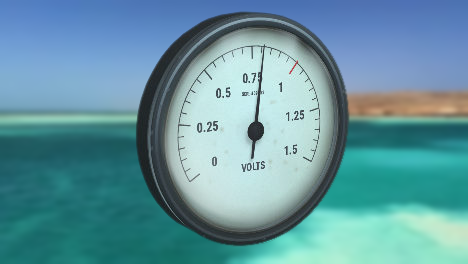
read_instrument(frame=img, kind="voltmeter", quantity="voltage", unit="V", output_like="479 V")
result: 0.8 V
